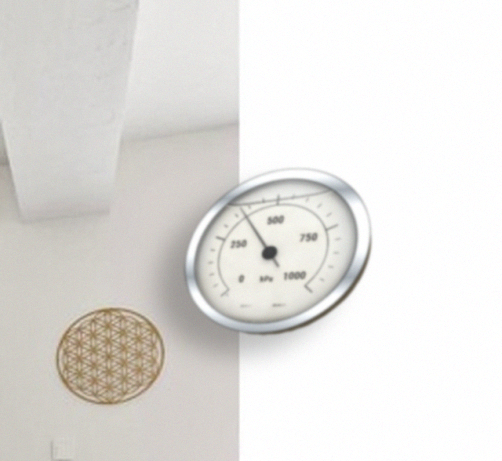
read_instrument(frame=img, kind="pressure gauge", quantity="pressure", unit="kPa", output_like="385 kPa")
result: 375 kPa
